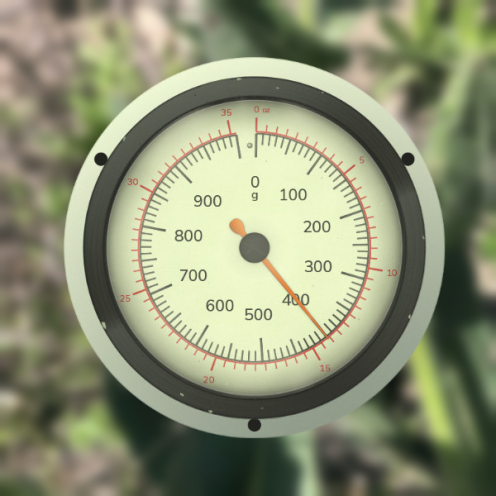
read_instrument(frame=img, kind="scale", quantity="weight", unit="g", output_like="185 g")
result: 400 g
